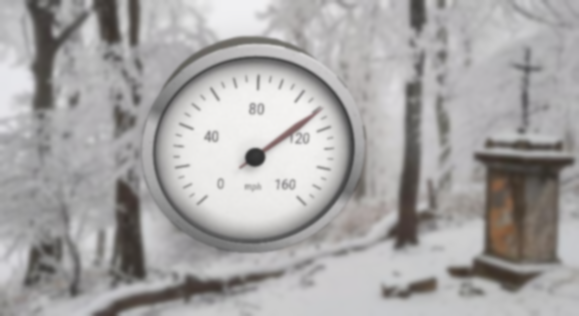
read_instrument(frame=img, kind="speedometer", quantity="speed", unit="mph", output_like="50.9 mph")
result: 110 mph
